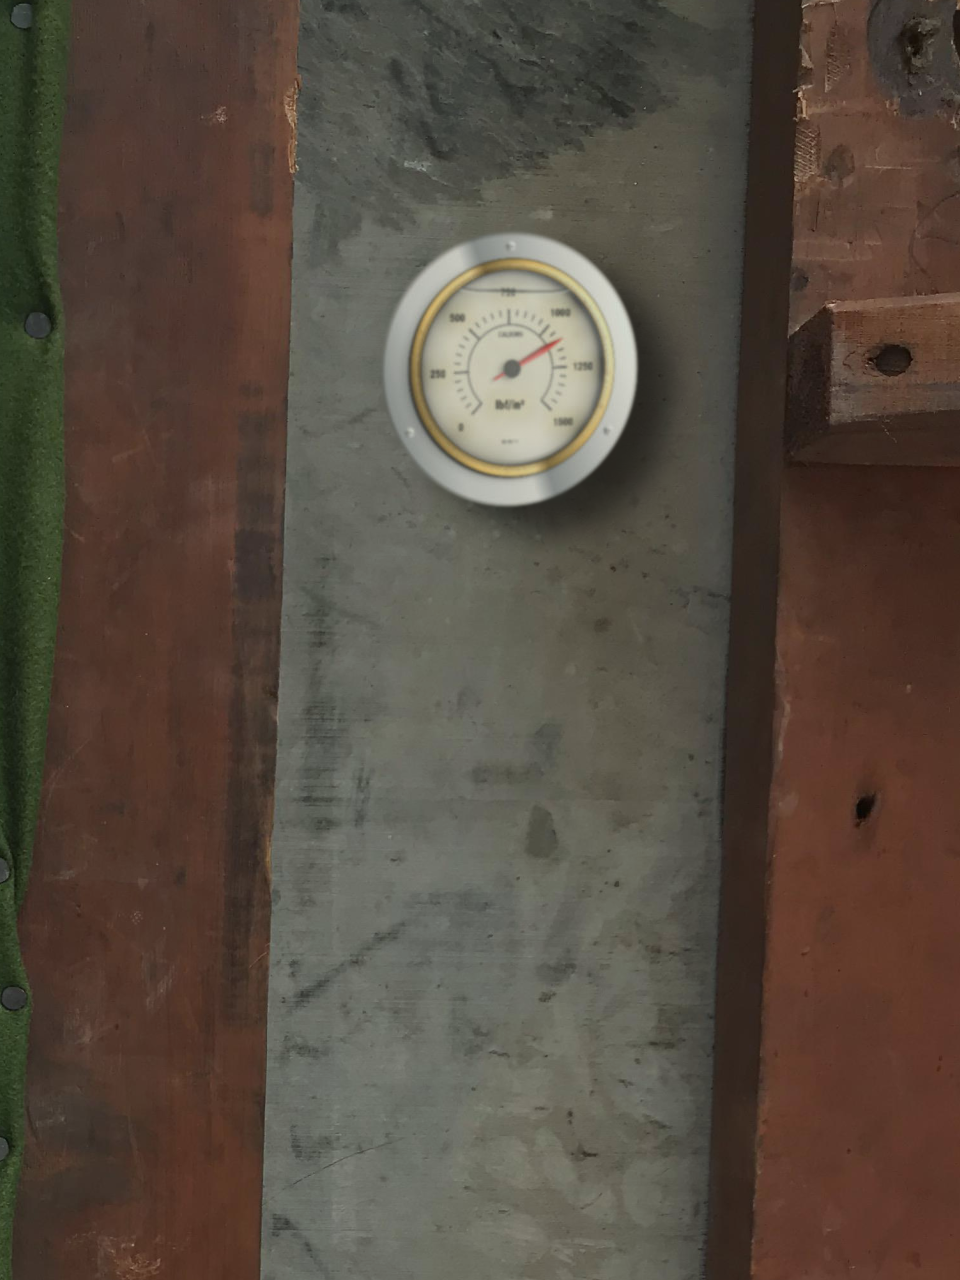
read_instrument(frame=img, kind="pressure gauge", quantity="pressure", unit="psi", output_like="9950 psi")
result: 1100 psi
